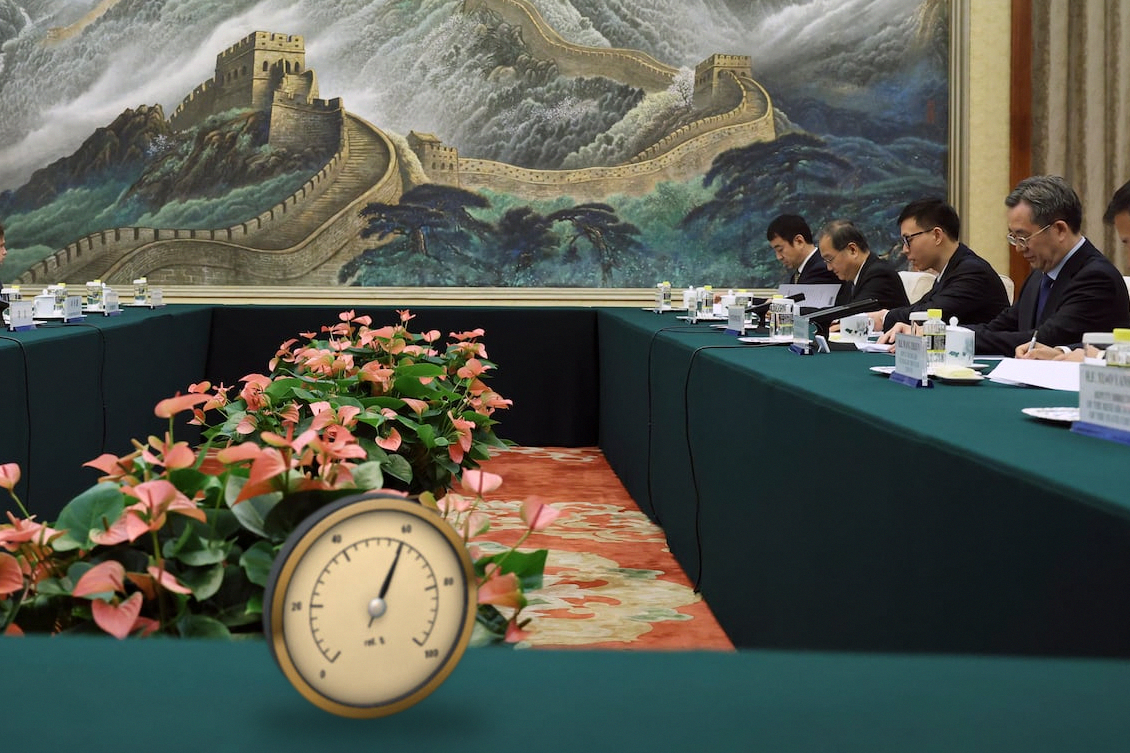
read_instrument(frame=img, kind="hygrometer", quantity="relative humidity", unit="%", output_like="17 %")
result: 60 %
